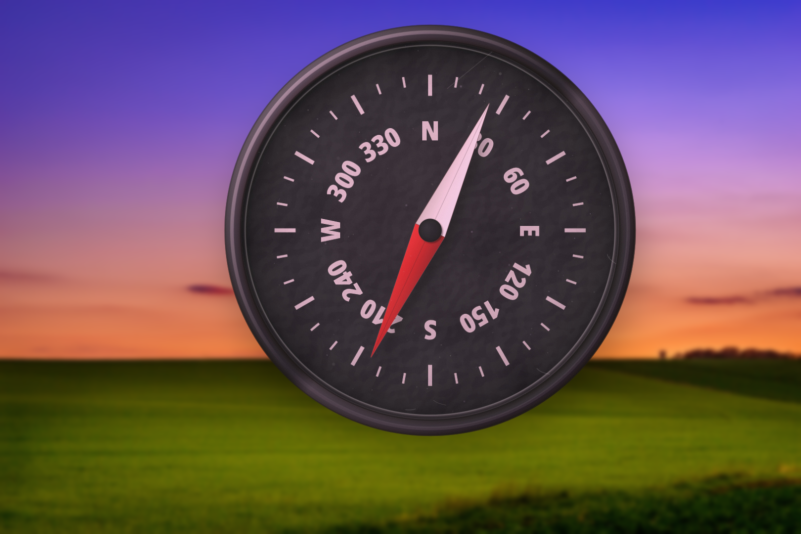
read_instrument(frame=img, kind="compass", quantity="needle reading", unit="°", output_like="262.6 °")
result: 205 °
